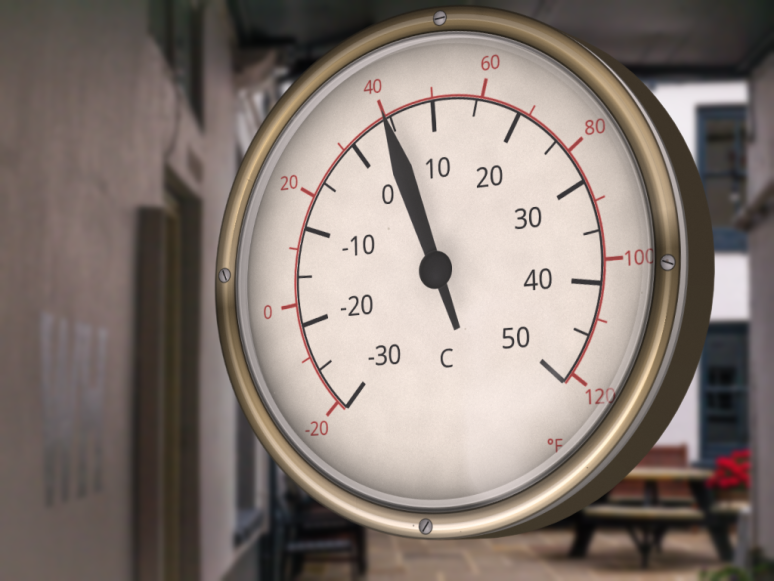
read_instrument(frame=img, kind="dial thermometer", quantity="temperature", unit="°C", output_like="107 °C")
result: 5 °C
